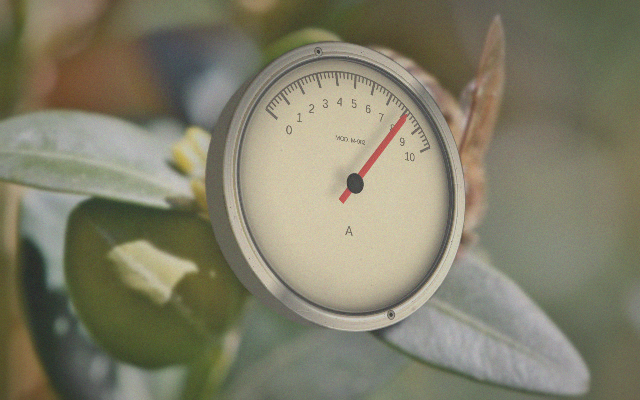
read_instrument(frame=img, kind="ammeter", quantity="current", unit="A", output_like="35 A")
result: 8 A
